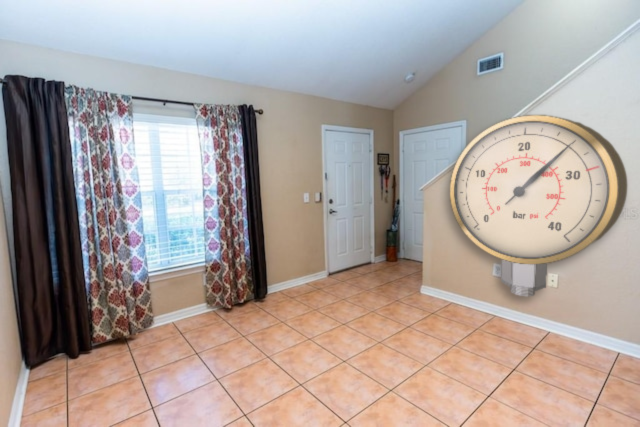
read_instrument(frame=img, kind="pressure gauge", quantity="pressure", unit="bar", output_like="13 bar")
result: 26 bar
